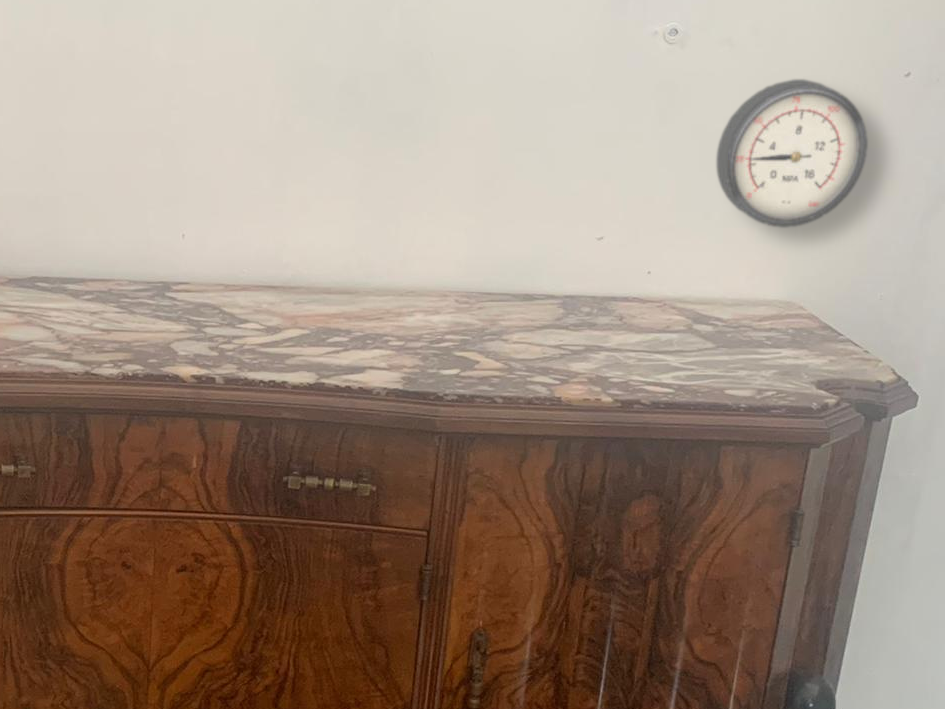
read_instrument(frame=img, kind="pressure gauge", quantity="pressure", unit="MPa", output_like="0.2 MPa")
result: 2.5 MPa
